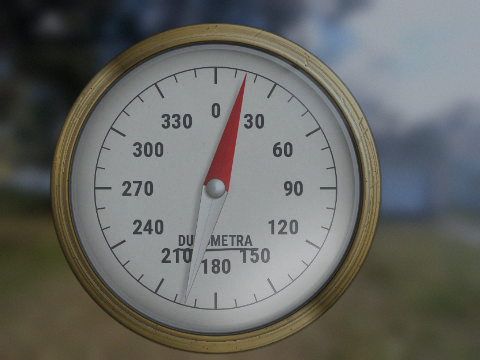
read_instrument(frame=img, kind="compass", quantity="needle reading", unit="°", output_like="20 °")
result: 15 °
